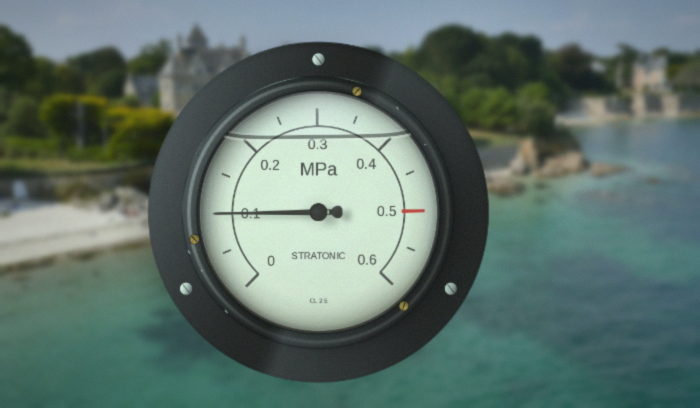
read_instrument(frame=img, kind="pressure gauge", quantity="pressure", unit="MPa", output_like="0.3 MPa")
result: 0.1 MPa
